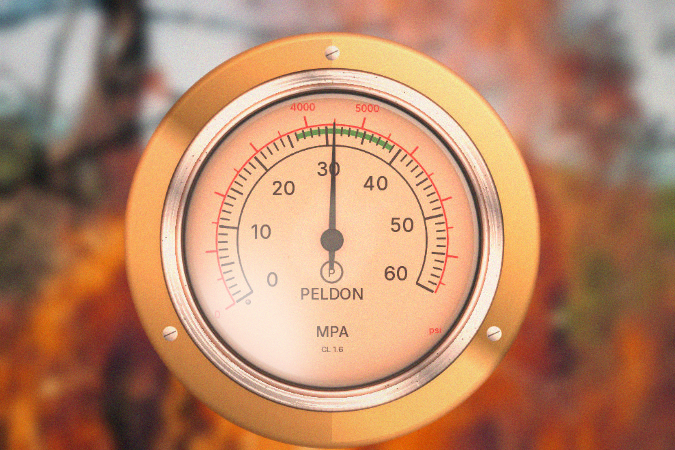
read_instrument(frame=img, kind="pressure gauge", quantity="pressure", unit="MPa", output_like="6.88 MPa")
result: 31 MPa
